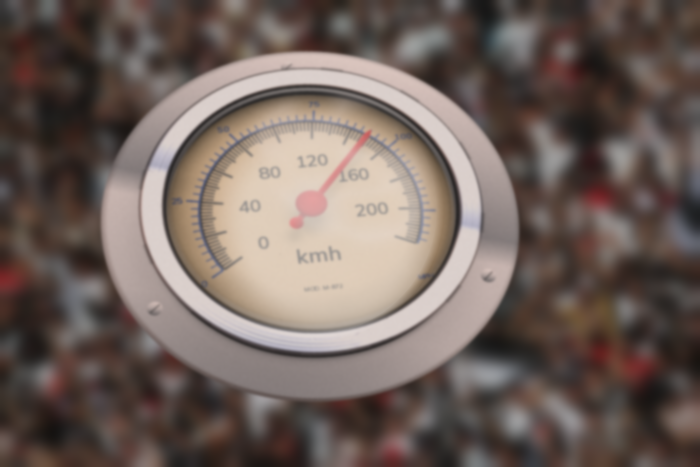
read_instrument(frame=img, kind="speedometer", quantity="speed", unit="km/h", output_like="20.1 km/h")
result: 150 km/h
